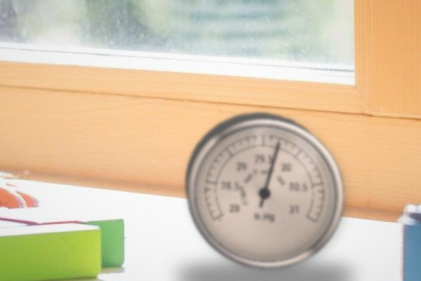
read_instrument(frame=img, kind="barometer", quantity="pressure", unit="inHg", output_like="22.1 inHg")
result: 29.7 inHg
